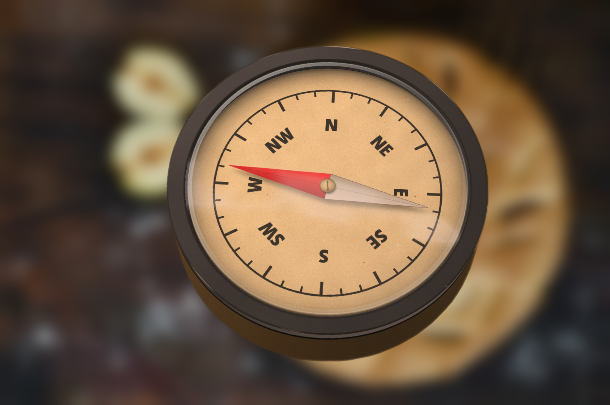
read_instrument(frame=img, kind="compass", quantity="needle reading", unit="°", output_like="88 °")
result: 280 °
